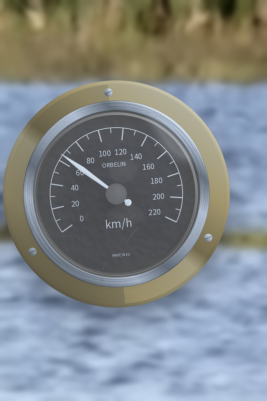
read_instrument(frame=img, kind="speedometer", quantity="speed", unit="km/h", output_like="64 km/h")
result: 65 km/h
